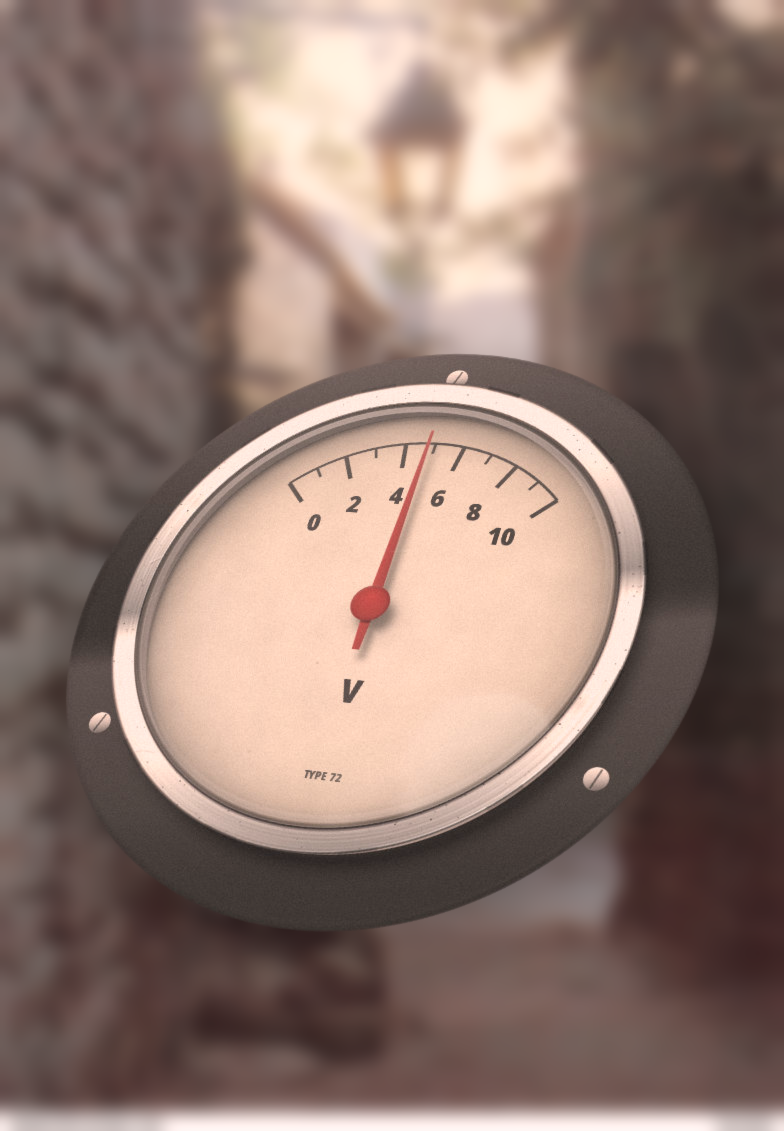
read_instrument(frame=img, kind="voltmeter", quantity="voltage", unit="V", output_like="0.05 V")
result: 5 V
